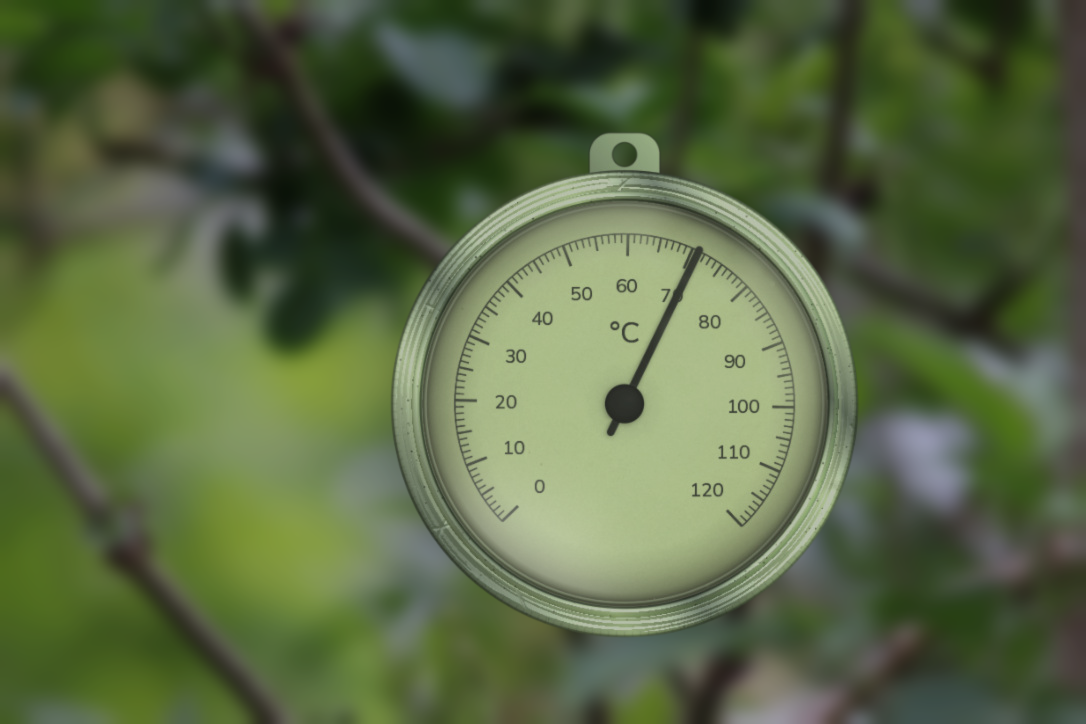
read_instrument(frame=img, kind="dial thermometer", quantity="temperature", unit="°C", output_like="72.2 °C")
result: 71 °C
